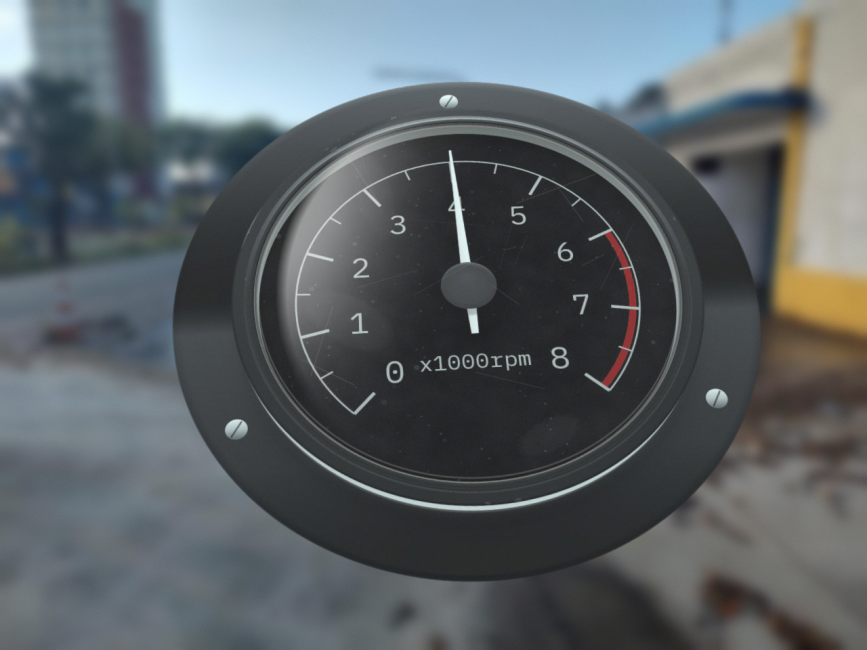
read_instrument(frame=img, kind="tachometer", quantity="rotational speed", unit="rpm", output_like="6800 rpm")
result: 4000 rpm
